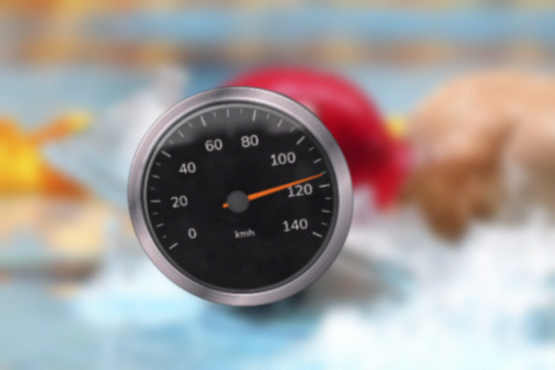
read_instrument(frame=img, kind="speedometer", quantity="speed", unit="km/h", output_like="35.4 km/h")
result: 115 km/h
